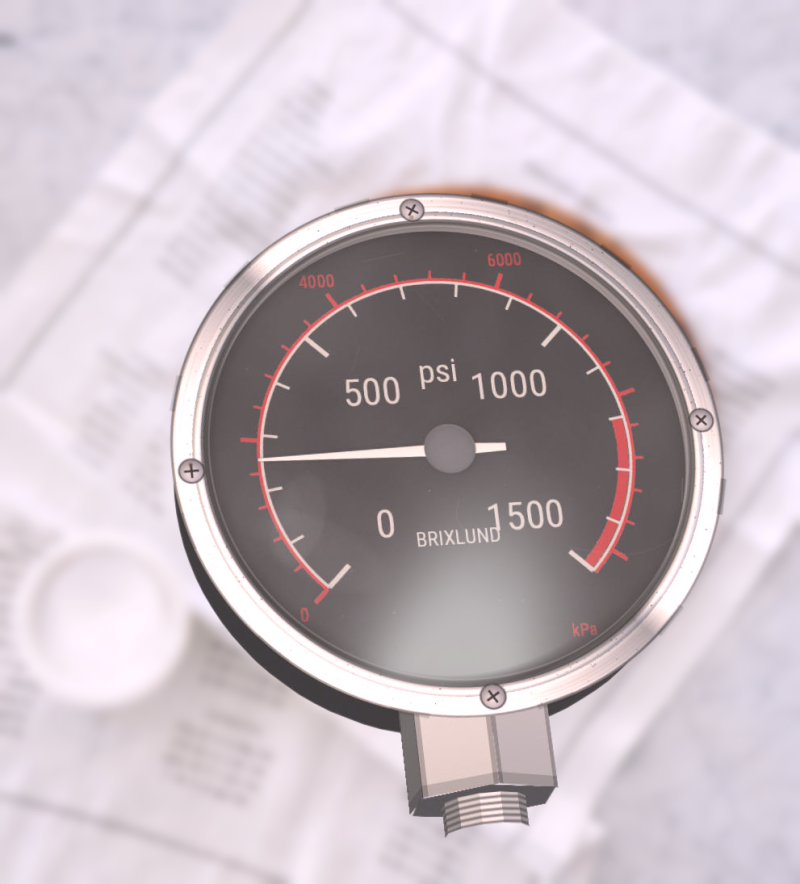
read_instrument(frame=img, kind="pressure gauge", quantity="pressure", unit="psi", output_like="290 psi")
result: 250 psi
